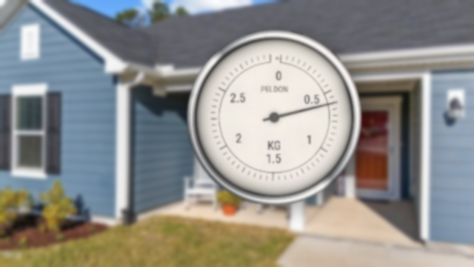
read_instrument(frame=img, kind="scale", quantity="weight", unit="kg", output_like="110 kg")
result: 0.6 kg
